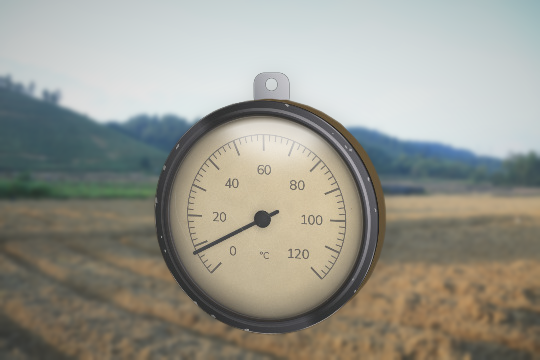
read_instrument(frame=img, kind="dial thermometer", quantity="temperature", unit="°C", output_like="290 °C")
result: 8 °C
